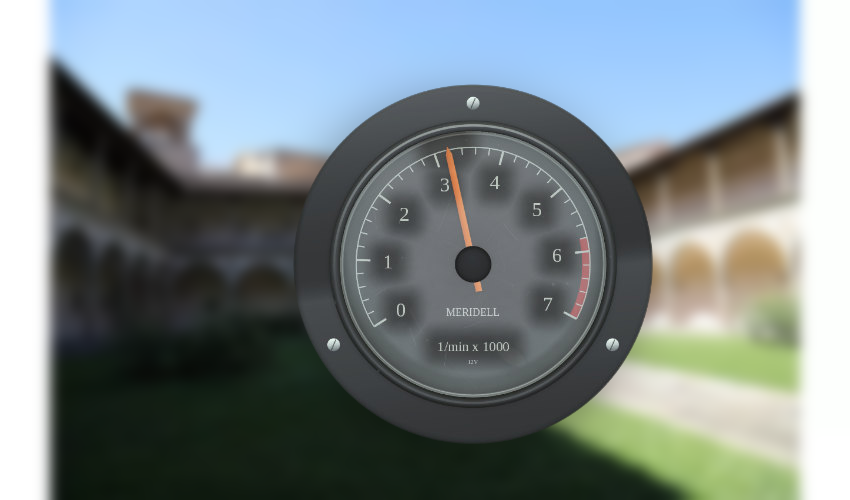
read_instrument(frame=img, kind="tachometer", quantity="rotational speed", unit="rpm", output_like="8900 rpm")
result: 3200 rpm
